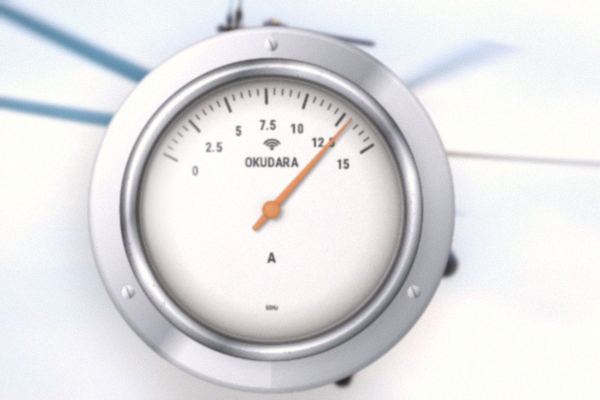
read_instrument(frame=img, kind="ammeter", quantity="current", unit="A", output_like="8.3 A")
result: 13 A
